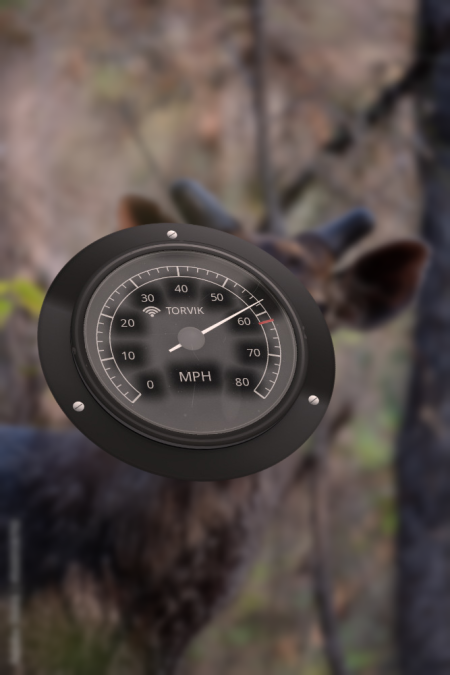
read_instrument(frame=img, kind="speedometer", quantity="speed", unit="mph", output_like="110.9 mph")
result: 58 mph
